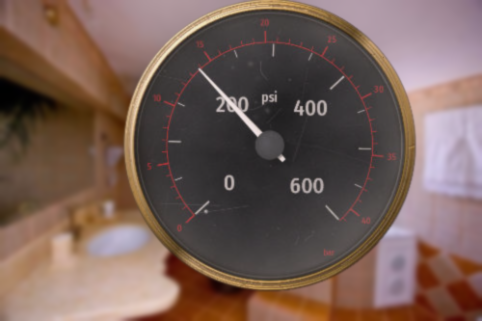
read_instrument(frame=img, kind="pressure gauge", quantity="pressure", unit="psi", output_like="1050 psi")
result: 200 psi
